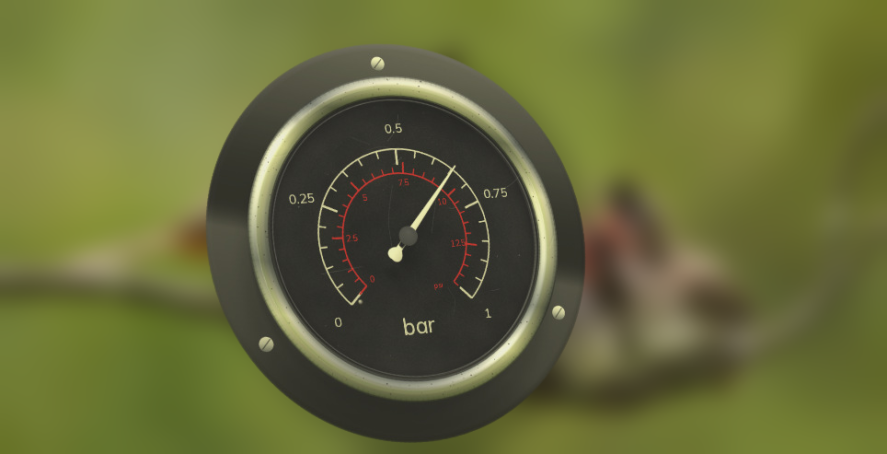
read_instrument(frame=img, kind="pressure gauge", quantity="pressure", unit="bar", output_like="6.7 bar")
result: 0.65 bar
